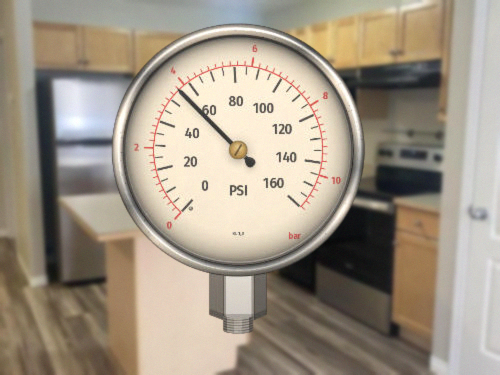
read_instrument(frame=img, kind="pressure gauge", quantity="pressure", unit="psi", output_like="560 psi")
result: 55 psi
